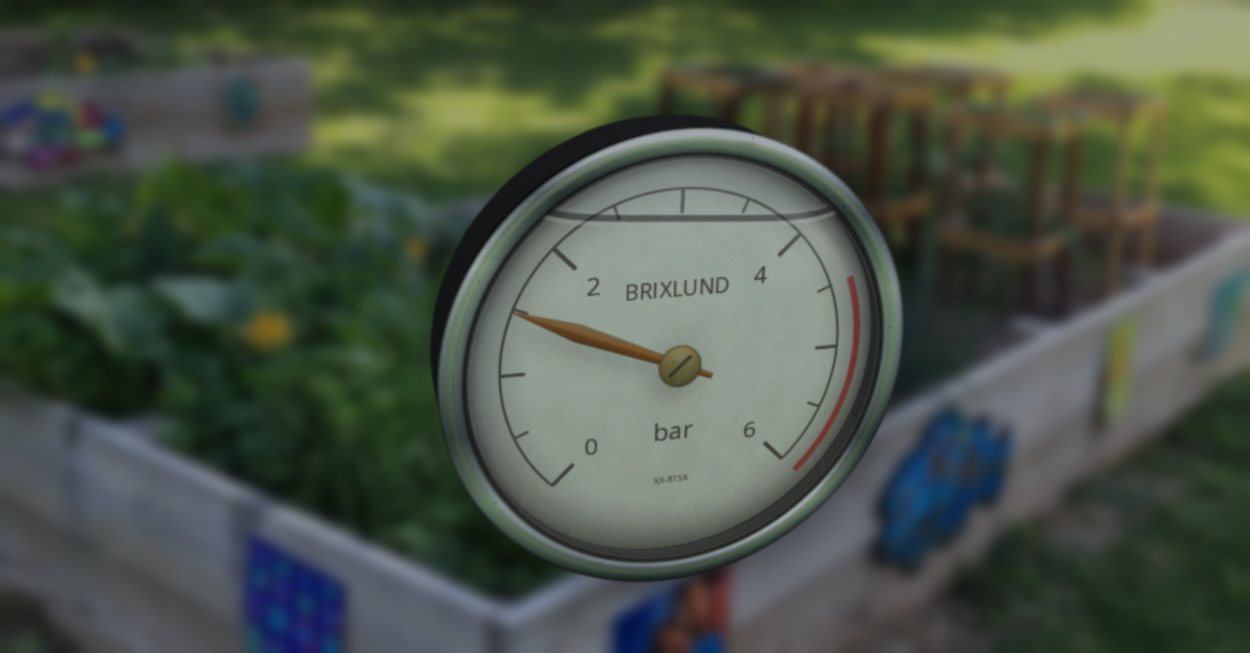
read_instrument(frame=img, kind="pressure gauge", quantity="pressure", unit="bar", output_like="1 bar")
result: 1.5 bar
